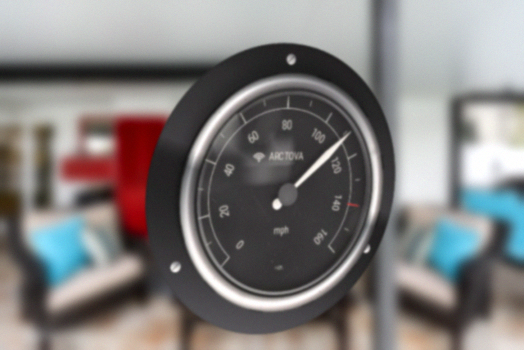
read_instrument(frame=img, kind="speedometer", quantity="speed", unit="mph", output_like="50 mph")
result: 110 mph
